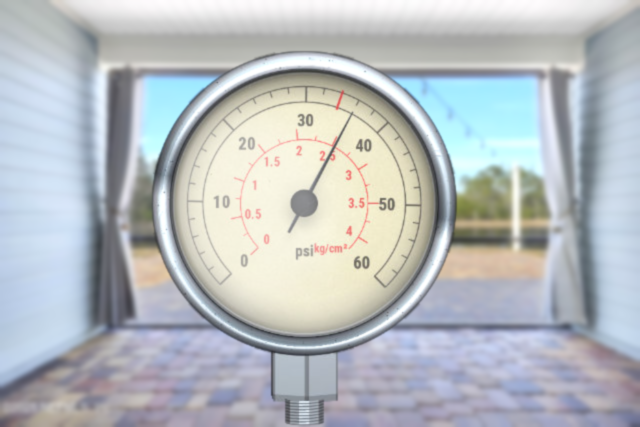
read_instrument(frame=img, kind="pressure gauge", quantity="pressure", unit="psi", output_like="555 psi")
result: 36 psi
